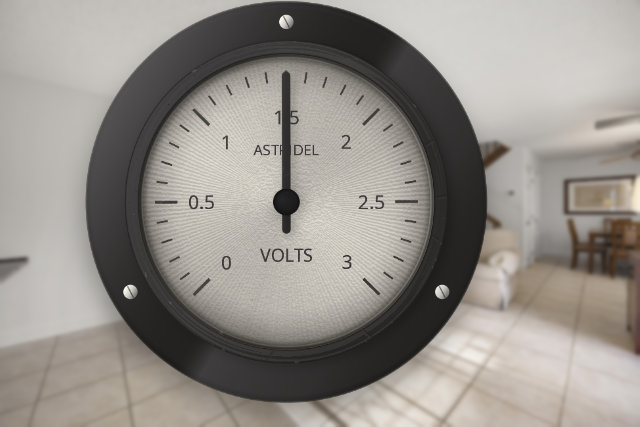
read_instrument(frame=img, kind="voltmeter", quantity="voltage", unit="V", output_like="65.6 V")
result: 1.5 V
